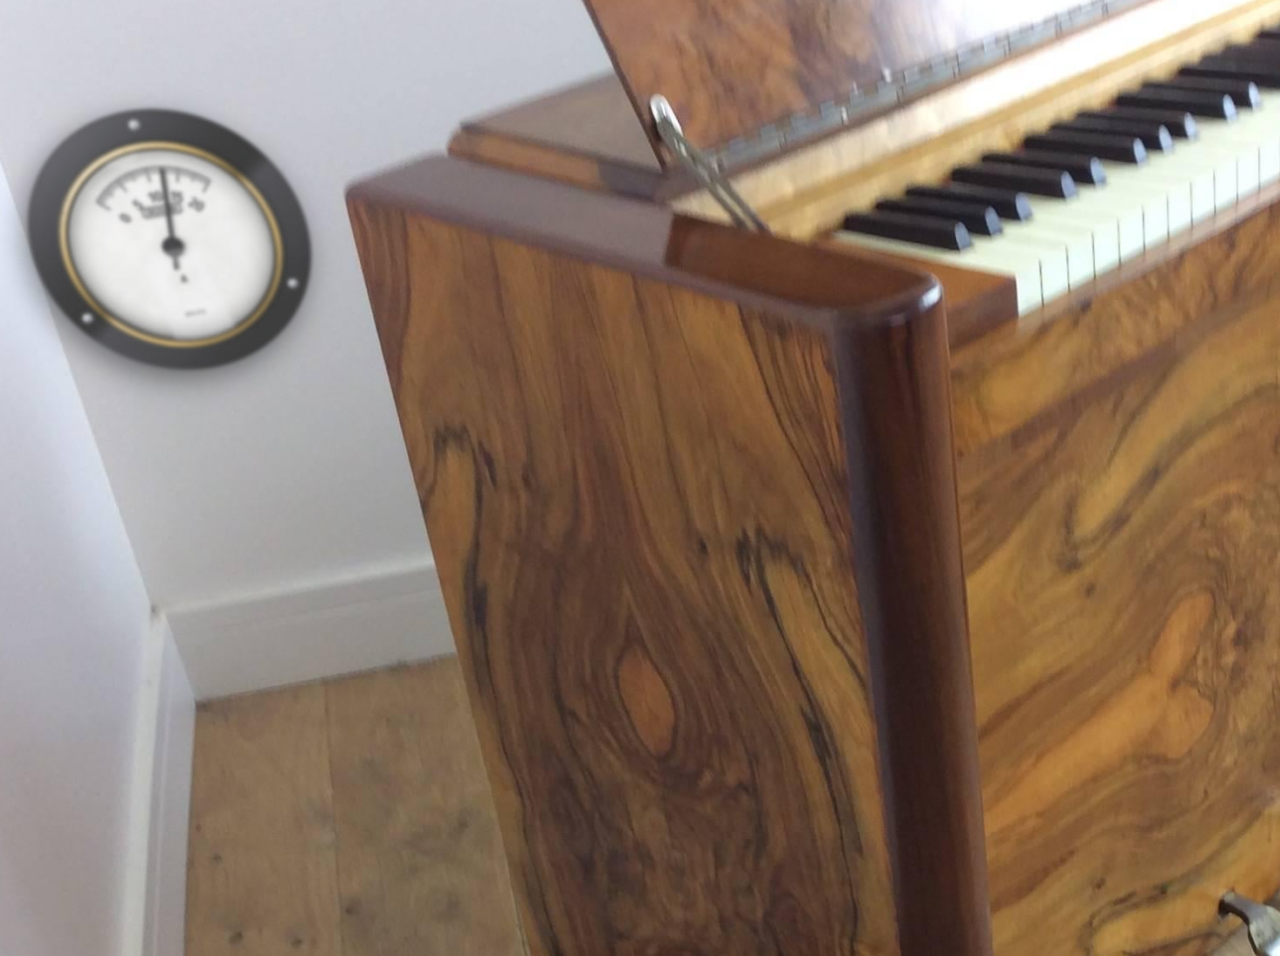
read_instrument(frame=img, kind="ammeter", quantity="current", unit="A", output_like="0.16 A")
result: 12.5 A
